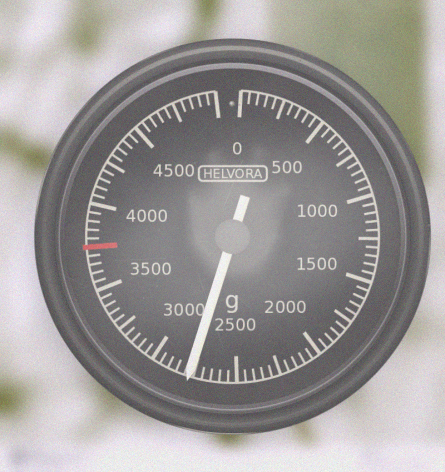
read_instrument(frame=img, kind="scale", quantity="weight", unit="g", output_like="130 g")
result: 2775 g
